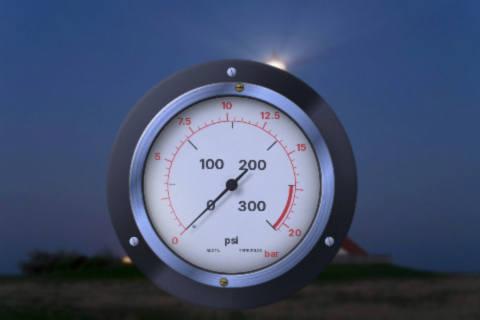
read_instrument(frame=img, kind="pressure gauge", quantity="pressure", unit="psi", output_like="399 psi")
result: 0 psi
